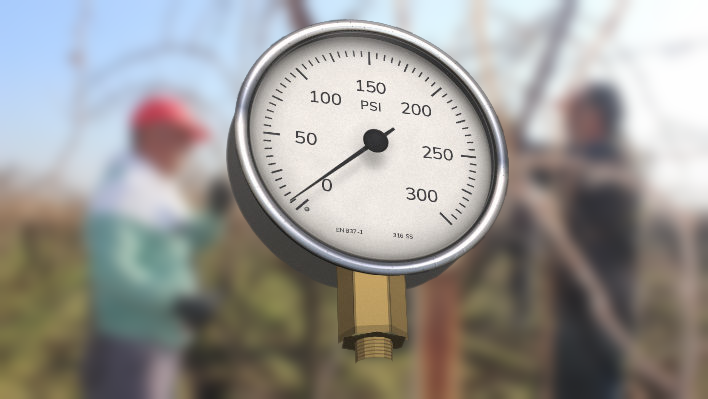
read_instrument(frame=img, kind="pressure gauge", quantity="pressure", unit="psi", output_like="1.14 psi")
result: 5 psi
